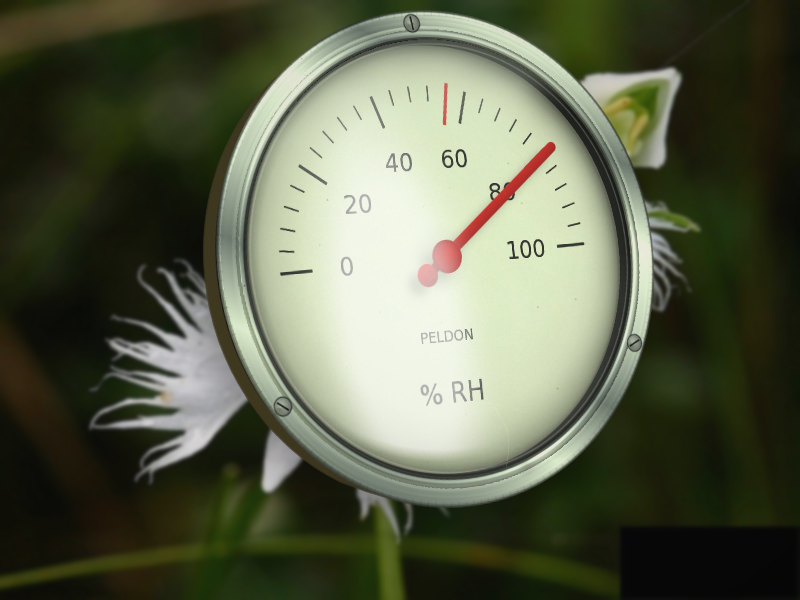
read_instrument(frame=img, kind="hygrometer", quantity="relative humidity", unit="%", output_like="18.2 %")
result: 80 %
